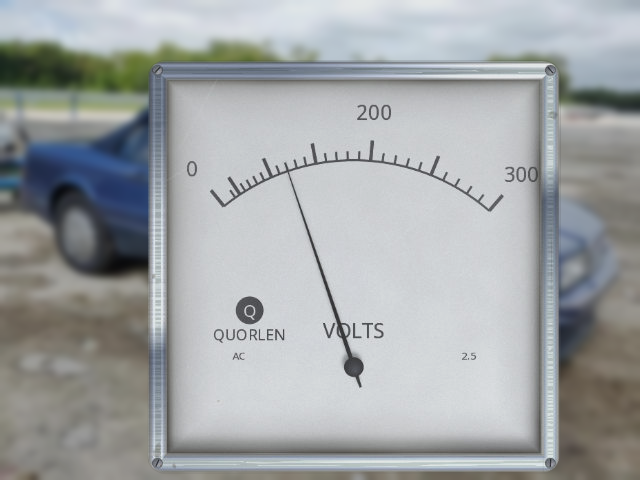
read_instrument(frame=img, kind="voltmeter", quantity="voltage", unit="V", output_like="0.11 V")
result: 120 V
